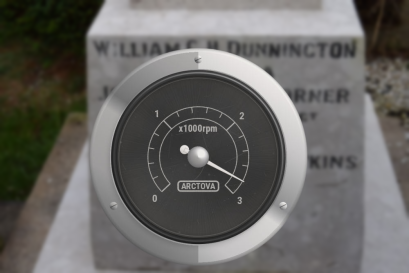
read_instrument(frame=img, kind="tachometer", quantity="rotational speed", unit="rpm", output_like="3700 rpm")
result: 2800 rpm
